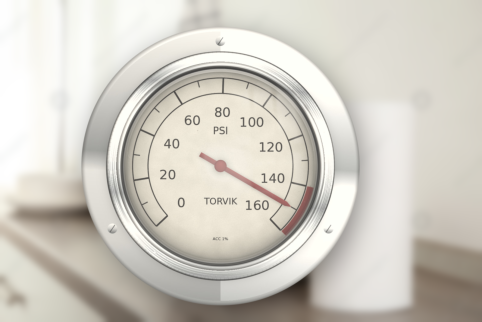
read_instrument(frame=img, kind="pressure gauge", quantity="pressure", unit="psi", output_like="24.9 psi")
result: 150 psi
